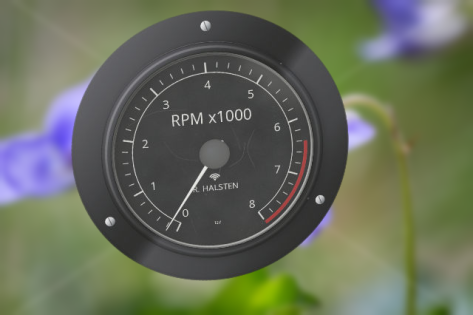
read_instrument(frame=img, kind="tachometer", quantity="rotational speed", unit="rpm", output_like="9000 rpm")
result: 200 rpm
